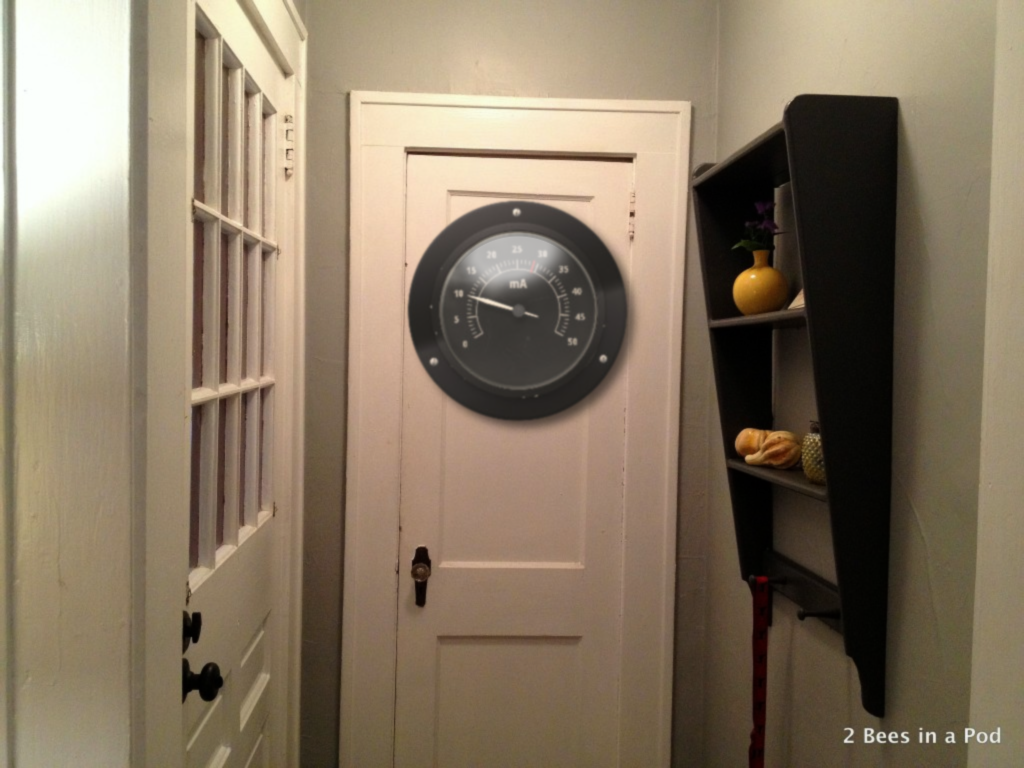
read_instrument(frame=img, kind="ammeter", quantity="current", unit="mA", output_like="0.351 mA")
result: 10 mA
